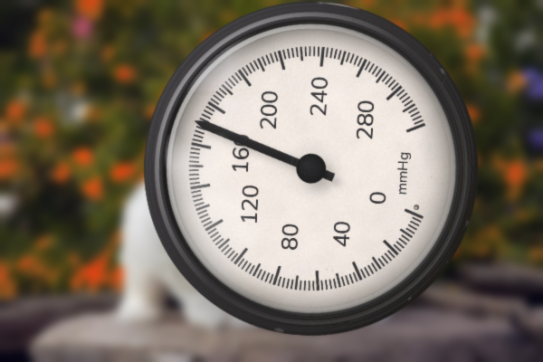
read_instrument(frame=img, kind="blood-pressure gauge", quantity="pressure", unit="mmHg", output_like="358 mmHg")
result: 170 mmHg
